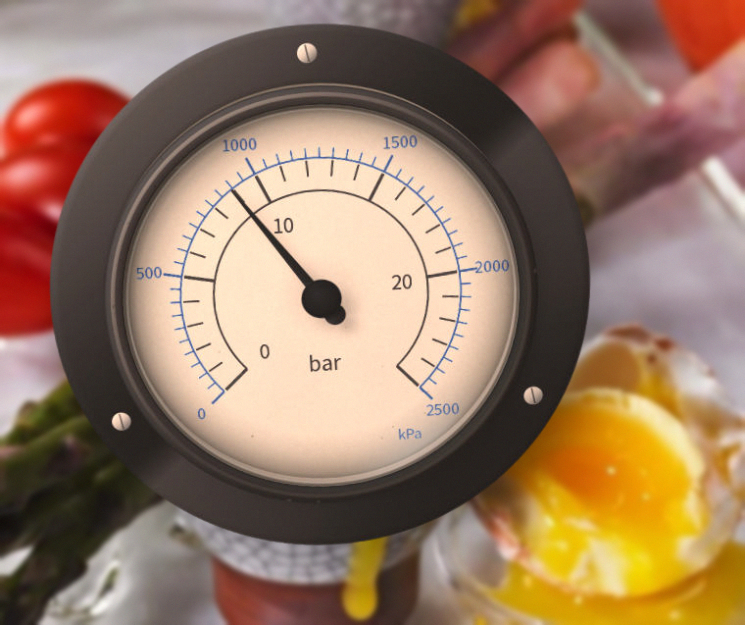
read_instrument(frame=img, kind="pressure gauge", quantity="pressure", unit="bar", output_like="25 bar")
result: 9 bar
